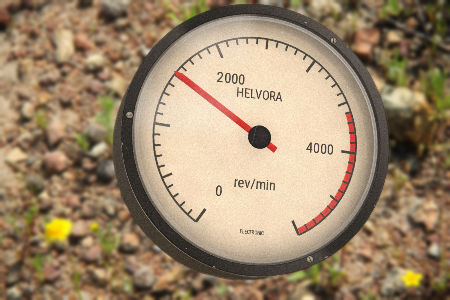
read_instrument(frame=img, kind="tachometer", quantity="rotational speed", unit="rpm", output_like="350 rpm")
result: 1500 rpm
